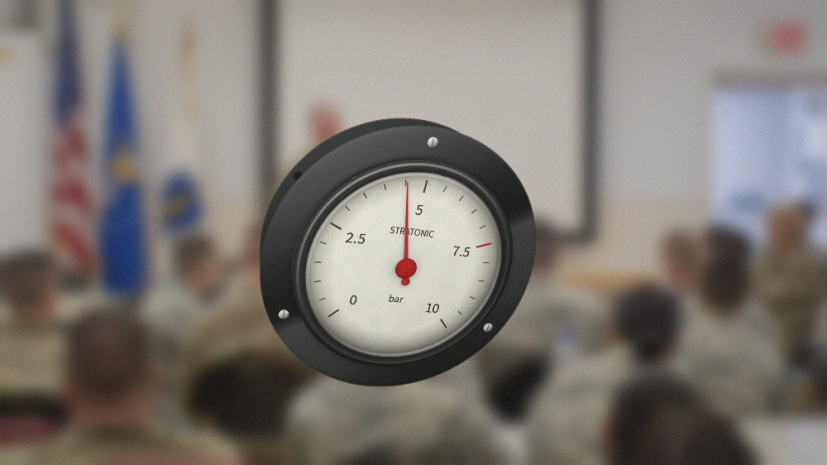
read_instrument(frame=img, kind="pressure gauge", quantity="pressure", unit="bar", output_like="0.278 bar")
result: 4.5 bar
